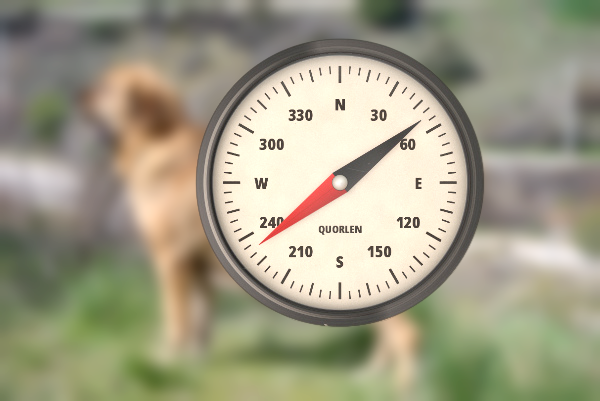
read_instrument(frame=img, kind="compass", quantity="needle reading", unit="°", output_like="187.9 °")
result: 232.5 °
